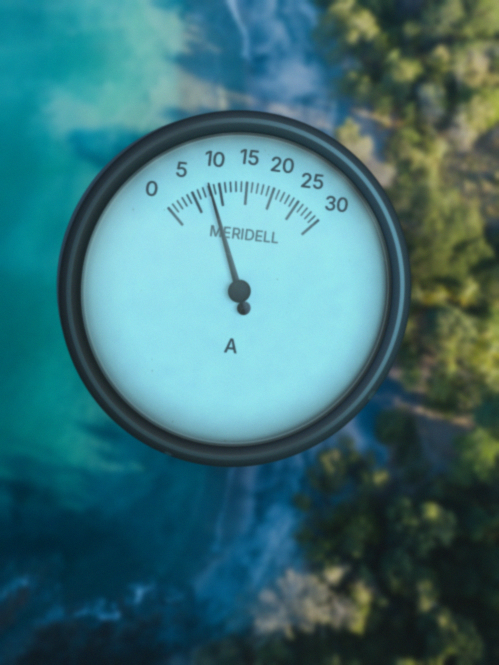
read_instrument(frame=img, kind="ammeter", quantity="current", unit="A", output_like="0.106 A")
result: 8 A
